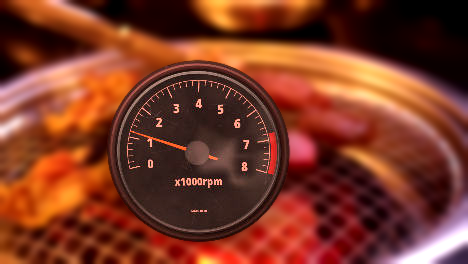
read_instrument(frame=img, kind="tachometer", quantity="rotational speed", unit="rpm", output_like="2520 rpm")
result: 1200 rpm
